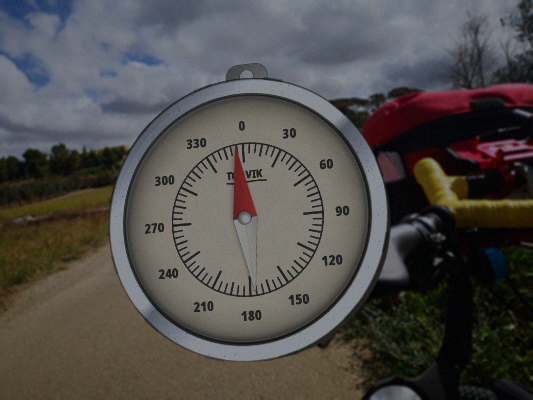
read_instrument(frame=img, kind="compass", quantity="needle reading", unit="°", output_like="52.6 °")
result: 355 °
